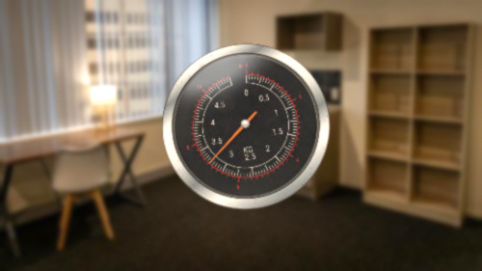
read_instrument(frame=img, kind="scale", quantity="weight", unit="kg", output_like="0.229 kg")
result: 3.25 kg
